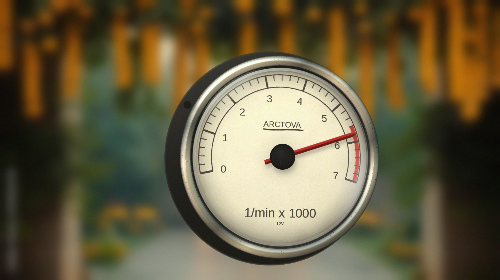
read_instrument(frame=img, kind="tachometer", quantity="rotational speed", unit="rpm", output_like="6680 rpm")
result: 5800 rpm
